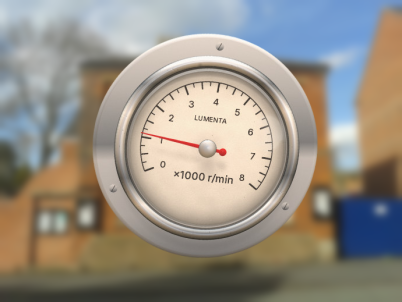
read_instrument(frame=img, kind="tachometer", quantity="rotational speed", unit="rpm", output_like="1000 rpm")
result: 1125 rpm
